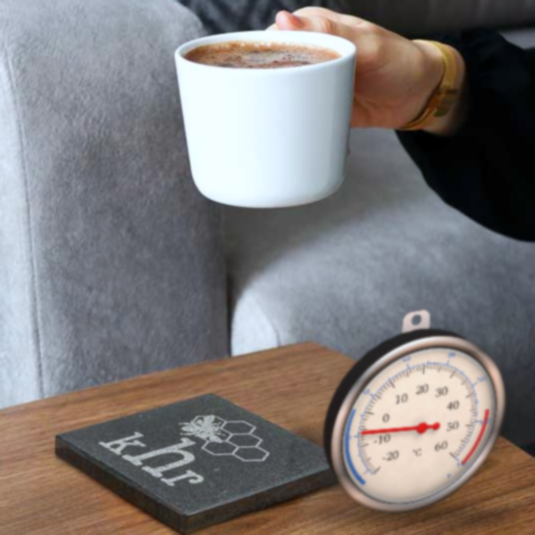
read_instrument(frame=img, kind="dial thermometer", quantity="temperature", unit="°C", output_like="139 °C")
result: -5 °C
